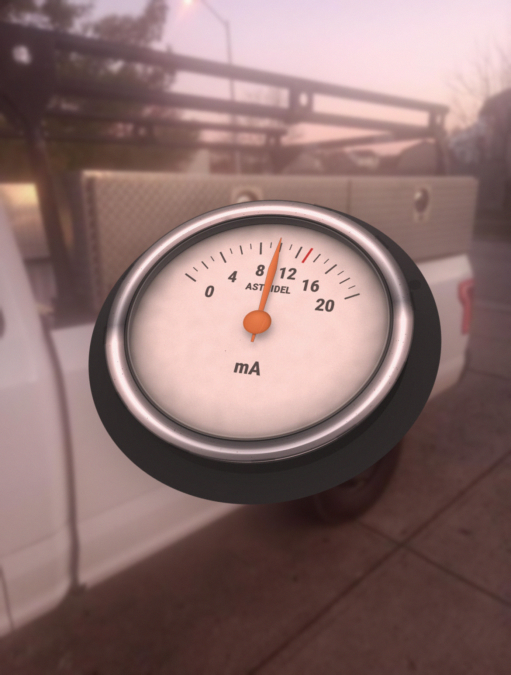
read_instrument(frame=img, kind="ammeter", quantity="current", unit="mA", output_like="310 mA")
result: 10 mA
